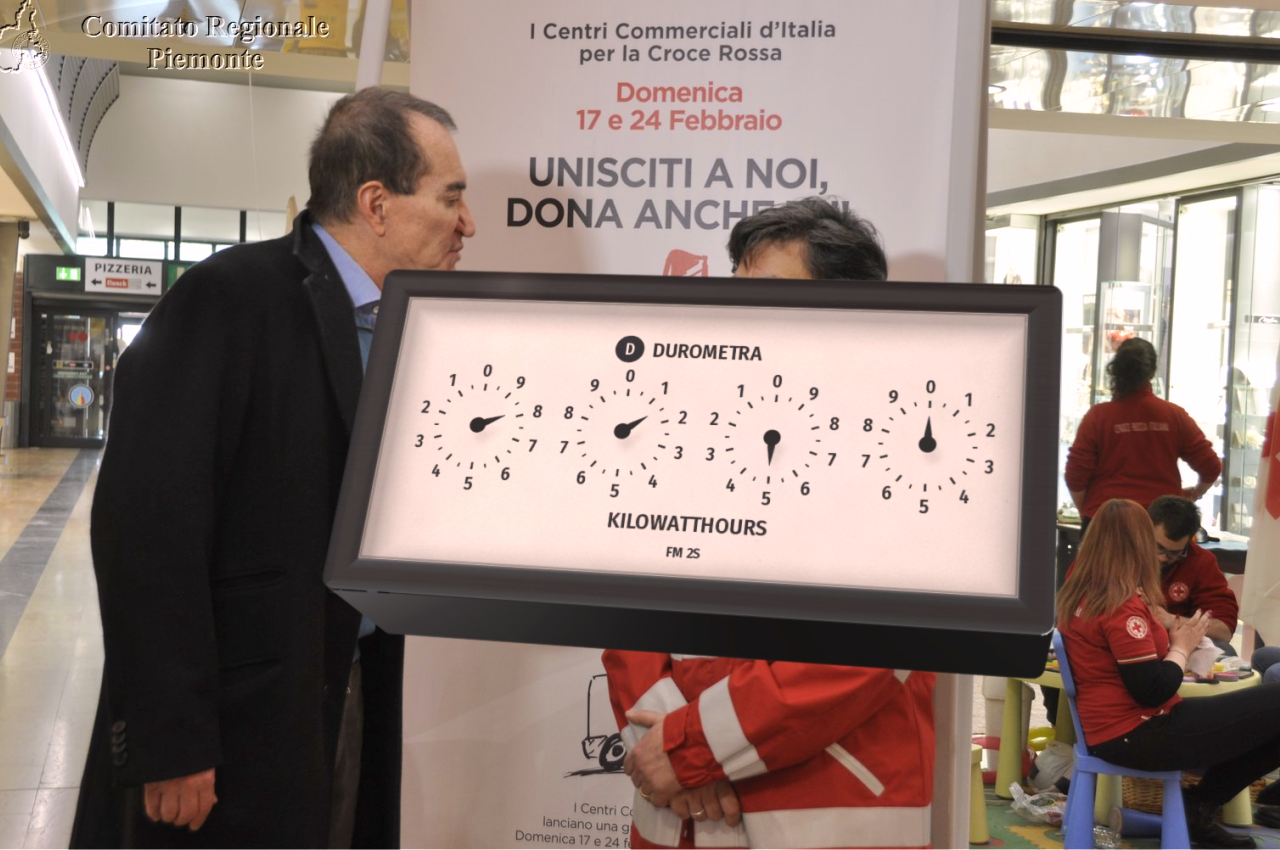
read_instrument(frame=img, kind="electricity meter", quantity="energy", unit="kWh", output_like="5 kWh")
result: 8150 kWh
